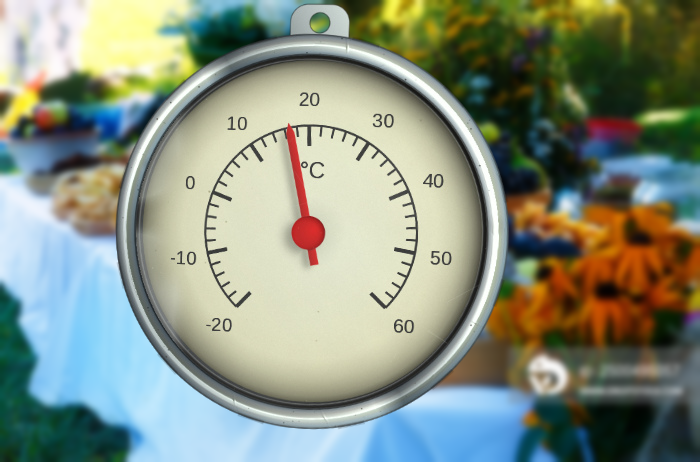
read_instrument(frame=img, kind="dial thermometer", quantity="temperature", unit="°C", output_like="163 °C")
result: 17 °C
